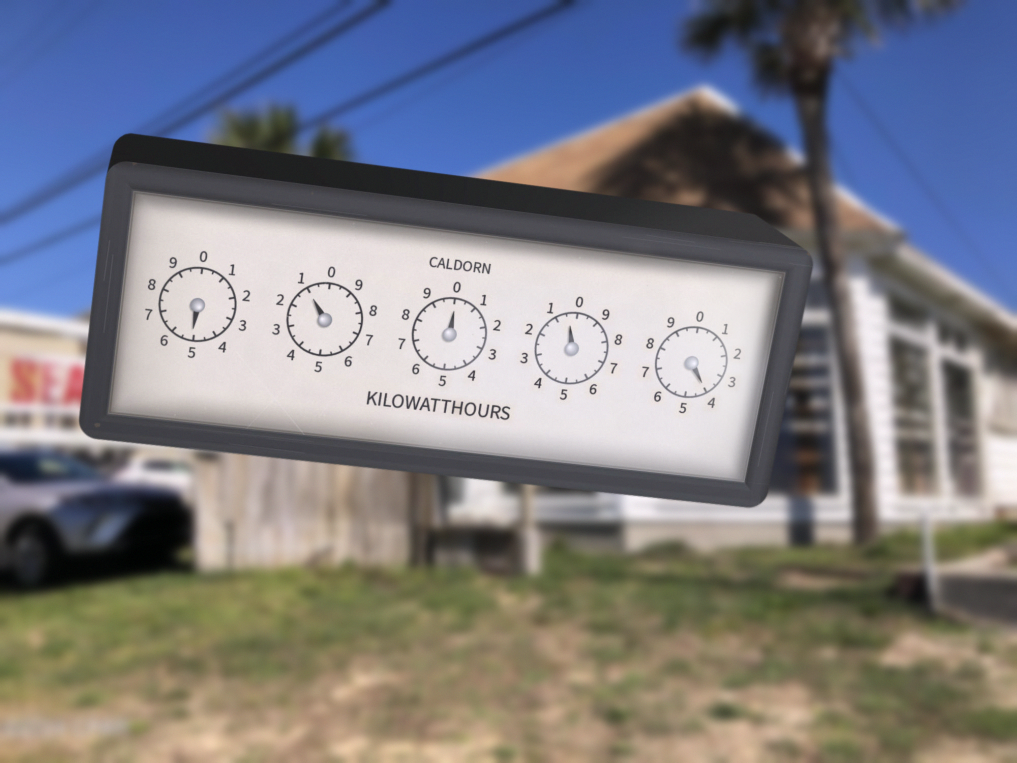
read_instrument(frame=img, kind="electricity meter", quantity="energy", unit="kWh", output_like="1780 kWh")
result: 51004 kWh
